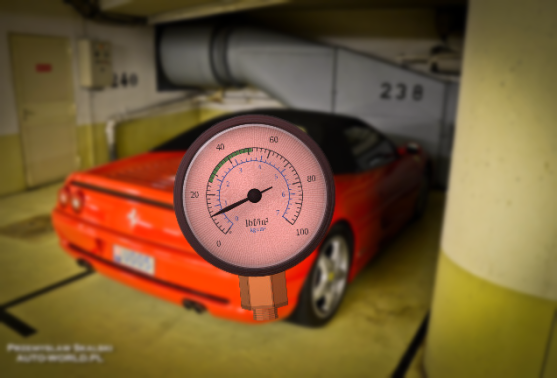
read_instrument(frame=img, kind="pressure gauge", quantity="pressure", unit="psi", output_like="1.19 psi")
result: 10 psi
